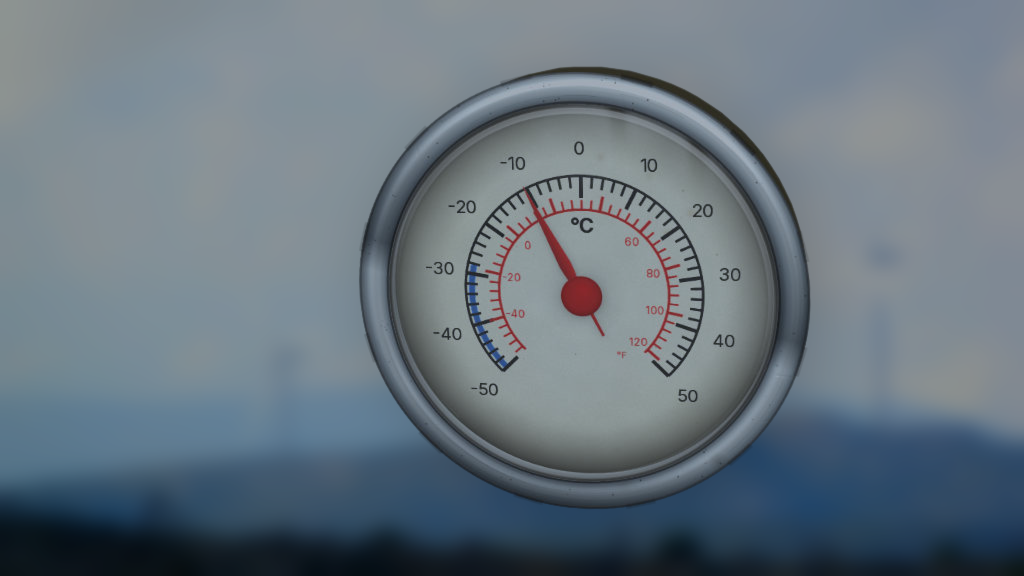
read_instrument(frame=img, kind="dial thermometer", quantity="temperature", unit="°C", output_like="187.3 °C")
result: -10 °C
